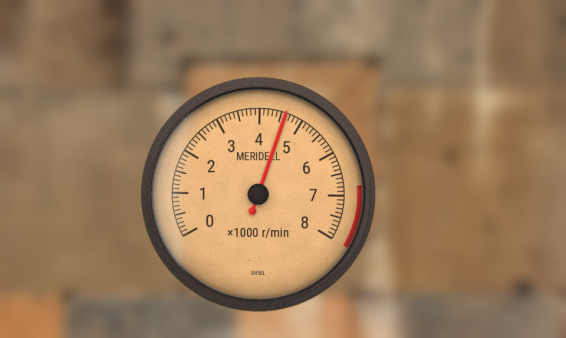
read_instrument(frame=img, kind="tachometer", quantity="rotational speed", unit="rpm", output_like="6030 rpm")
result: 4600 rpm
